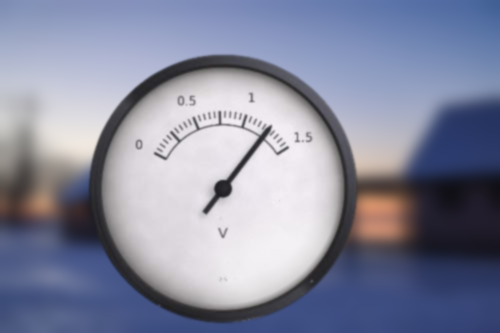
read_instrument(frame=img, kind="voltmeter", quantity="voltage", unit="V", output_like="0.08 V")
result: 1.25 V
